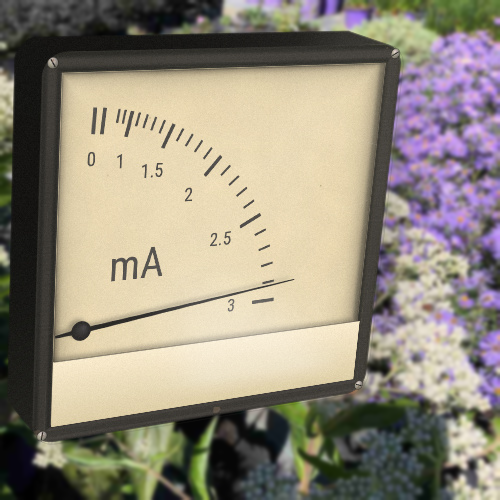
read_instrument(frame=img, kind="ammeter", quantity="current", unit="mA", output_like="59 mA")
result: 2.9 mA
